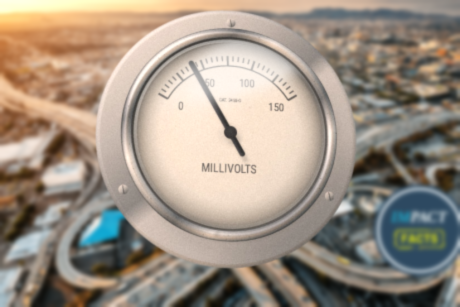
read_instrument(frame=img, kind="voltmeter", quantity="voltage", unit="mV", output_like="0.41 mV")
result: 40 mV
